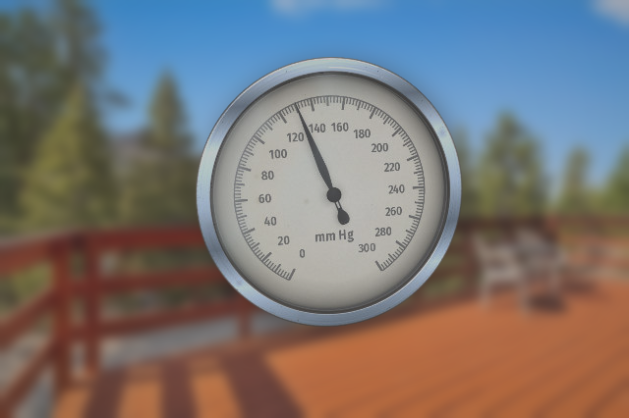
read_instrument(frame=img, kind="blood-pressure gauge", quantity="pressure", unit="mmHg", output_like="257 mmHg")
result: 130 mmHg
